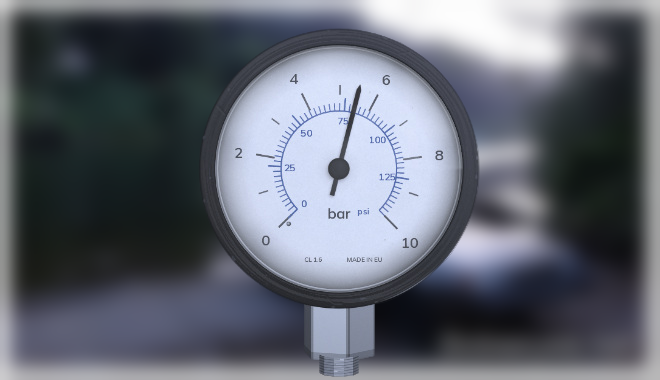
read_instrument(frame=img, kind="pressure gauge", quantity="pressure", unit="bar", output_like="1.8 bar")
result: 5.5 bar
